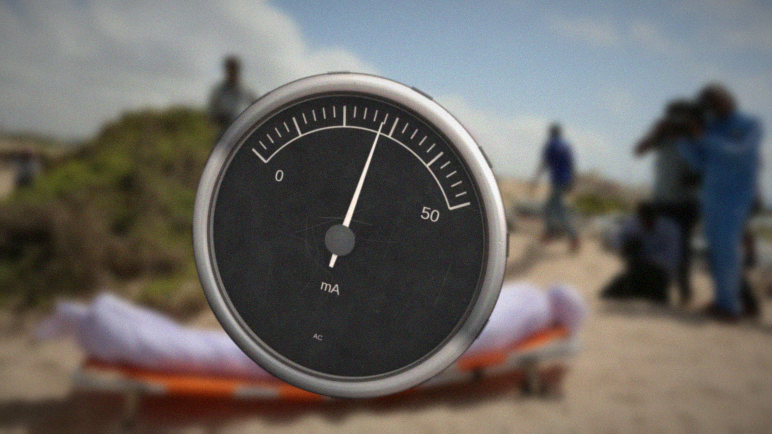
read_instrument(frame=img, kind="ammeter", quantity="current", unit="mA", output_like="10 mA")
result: 28 mA
